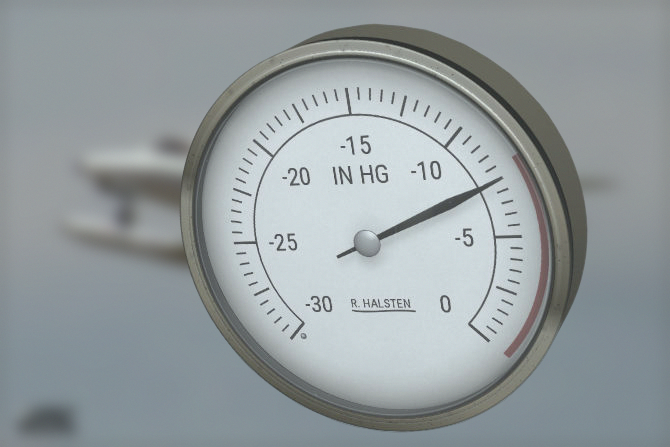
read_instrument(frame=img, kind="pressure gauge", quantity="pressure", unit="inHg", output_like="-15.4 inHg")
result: -7.5 inHg
